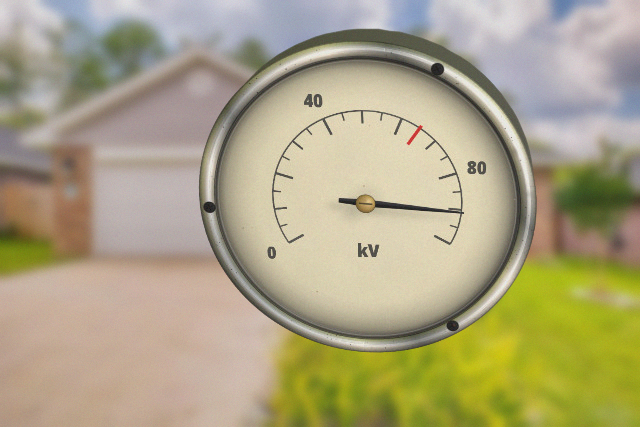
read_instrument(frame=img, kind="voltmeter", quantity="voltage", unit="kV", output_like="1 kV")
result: 90 kV
